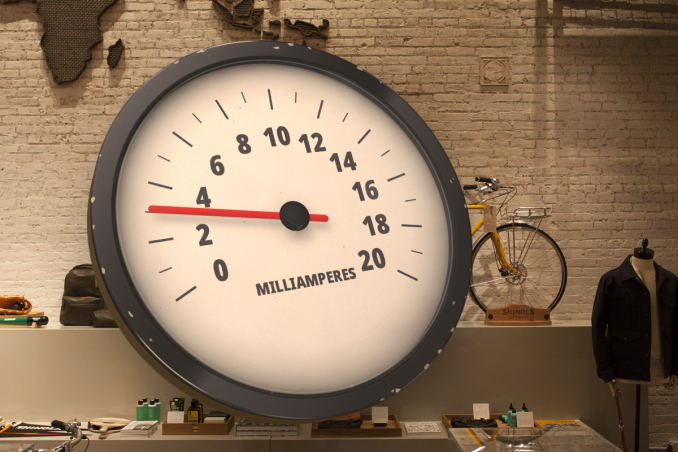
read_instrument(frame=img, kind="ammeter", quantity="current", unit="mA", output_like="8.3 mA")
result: 3 mA
